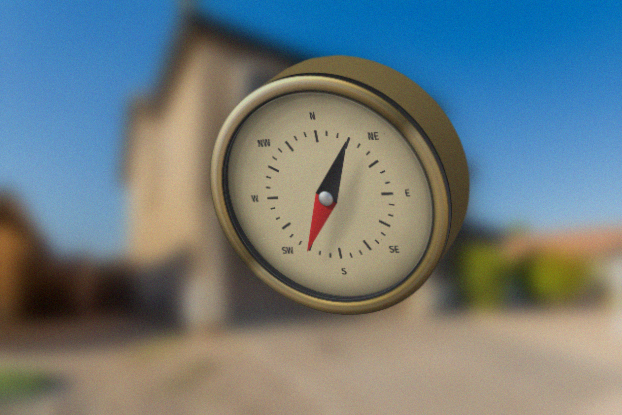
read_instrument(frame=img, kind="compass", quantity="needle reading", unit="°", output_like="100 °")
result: 210 °
